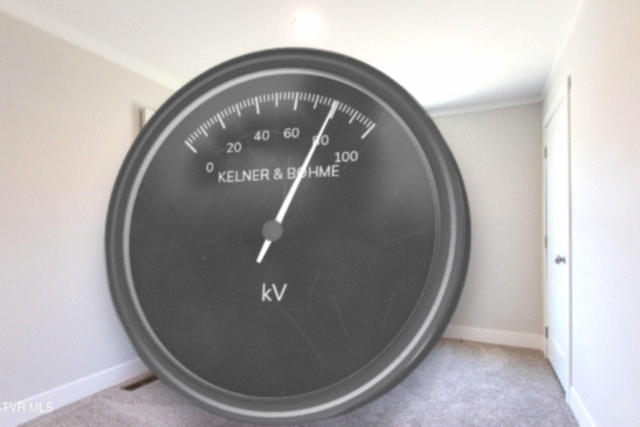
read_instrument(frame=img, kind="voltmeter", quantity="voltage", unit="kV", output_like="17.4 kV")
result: 80 kV
